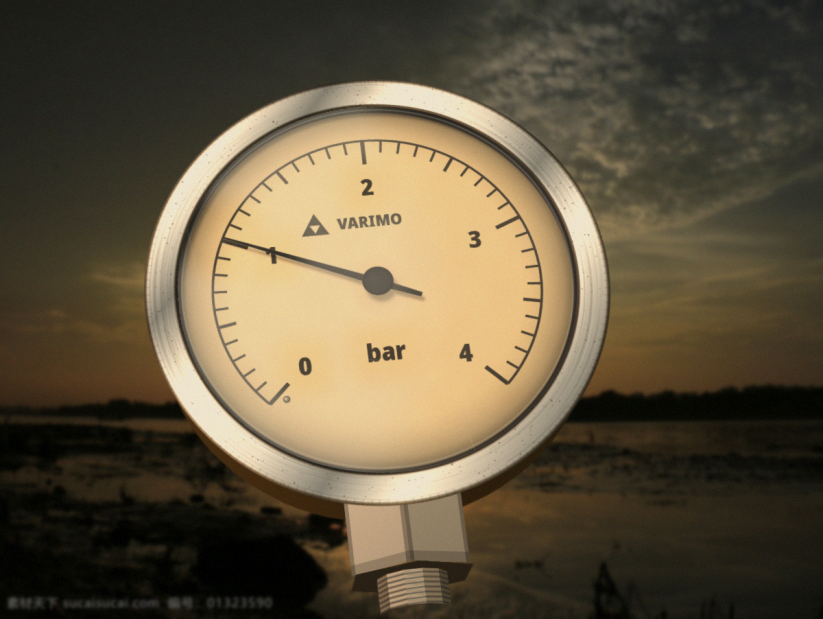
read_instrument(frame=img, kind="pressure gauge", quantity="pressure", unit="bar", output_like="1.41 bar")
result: 1 bar
